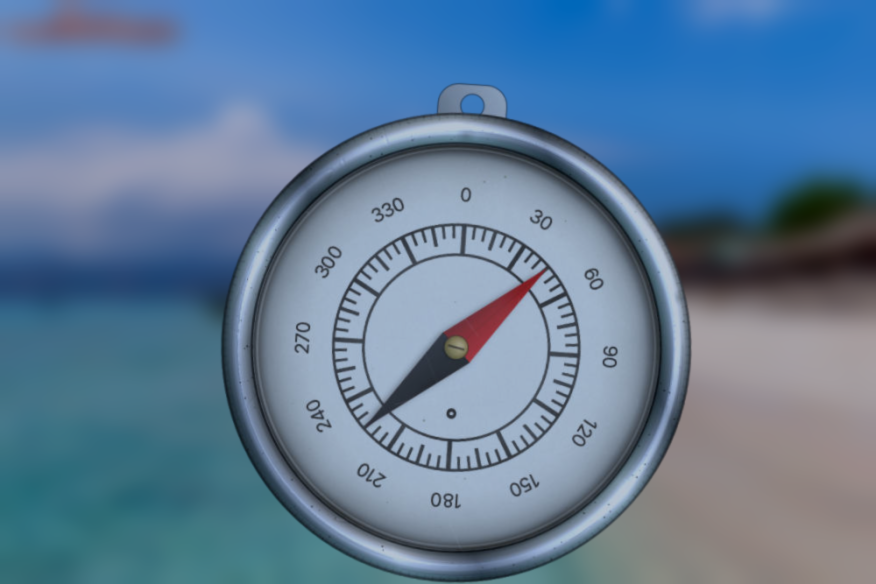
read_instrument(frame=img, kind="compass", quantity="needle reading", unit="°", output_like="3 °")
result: 45 °
